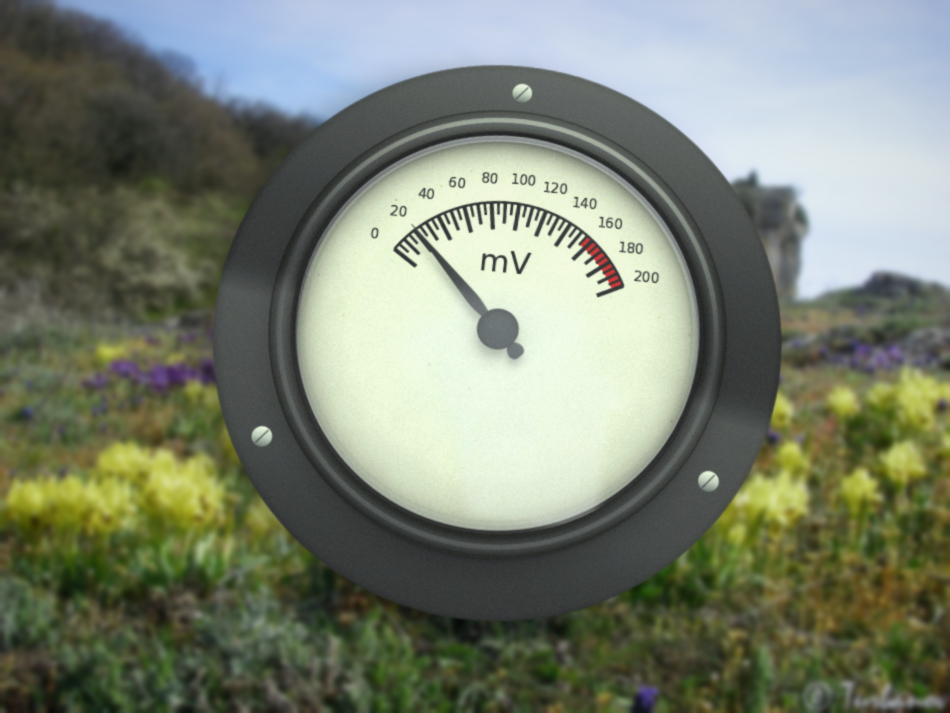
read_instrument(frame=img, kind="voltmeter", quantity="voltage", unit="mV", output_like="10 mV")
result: 20 mV
